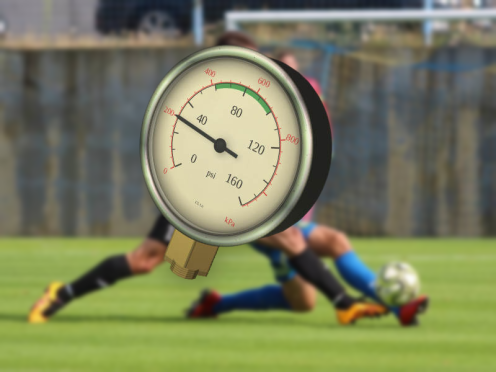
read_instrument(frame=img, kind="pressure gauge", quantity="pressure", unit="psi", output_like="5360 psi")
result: 30 psi
